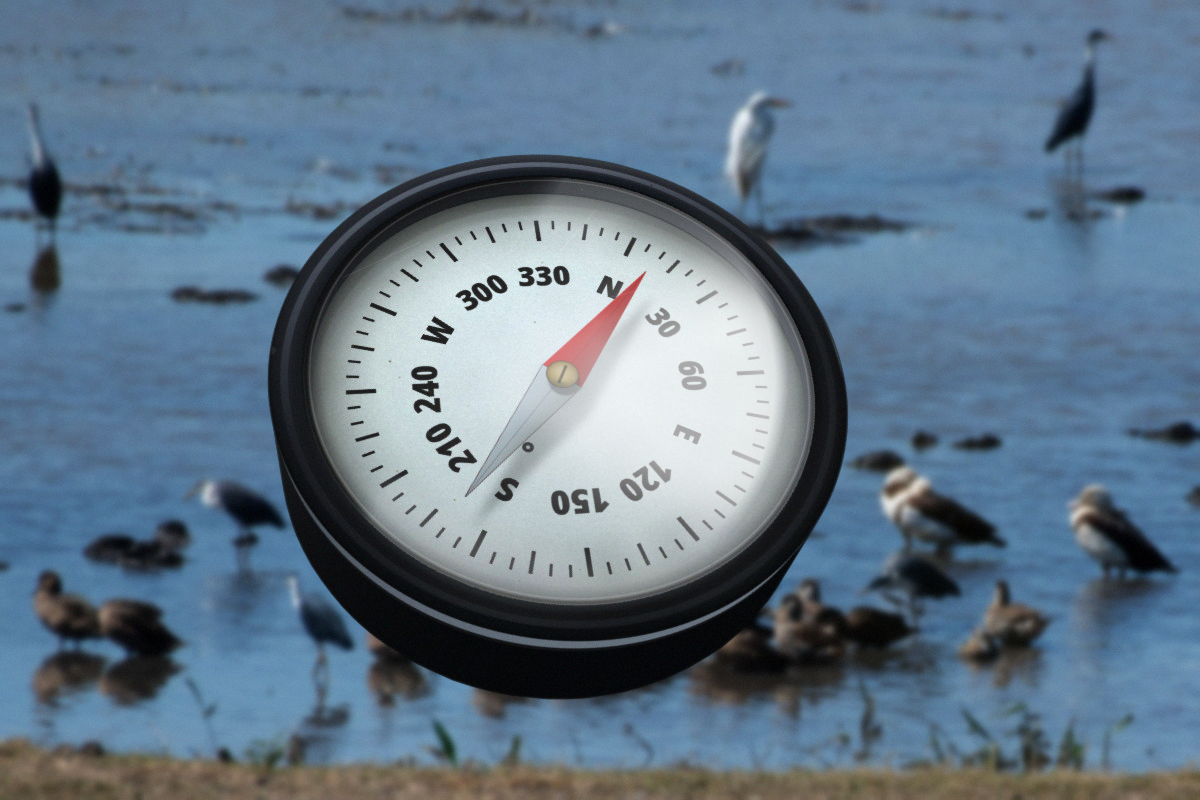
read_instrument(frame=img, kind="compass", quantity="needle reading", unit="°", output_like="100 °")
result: 10 °
